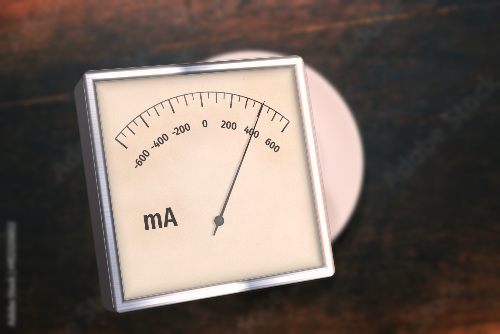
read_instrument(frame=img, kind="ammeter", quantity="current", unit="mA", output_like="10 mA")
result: 400 mA
